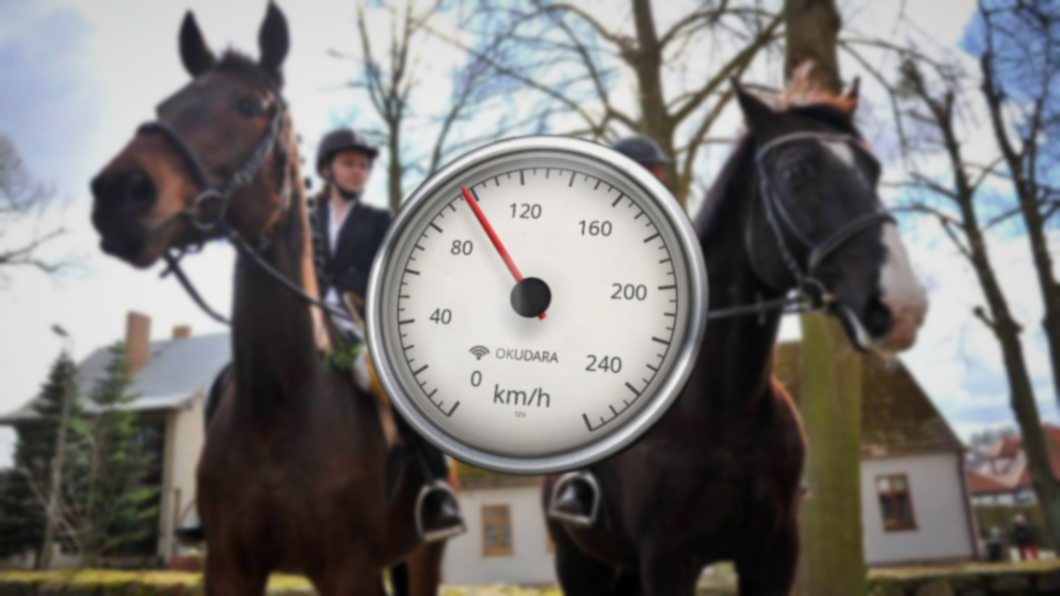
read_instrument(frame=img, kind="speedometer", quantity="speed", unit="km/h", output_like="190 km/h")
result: 97.5 km/h
